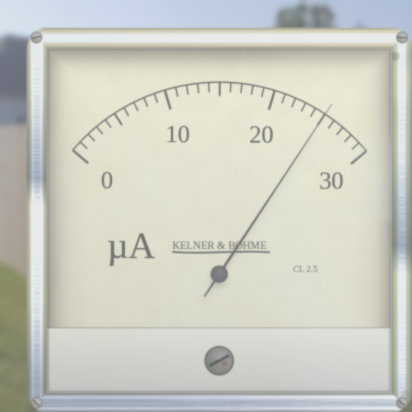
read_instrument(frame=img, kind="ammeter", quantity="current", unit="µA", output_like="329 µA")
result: 25 µA
